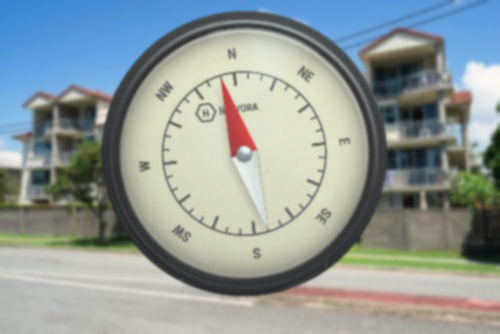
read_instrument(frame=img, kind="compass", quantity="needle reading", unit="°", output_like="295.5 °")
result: 350 °
